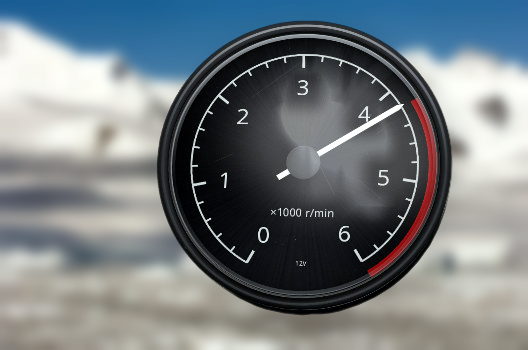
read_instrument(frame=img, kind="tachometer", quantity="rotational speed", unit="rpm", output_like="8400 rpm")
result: 4200 rpm
